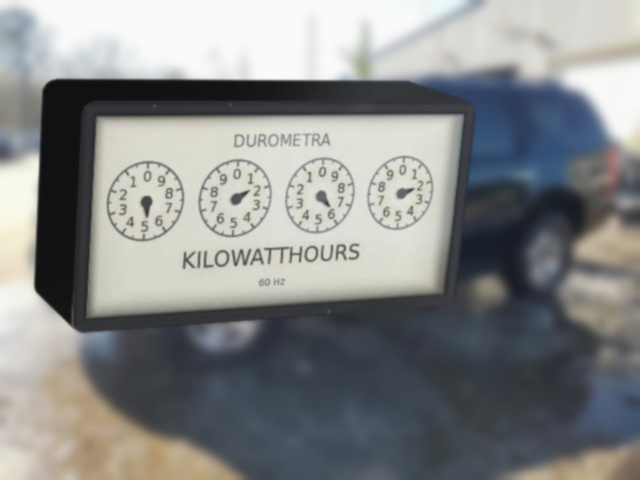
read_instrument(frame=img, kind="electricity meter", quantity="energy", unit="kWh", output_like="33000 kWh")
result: 5162 kWh
